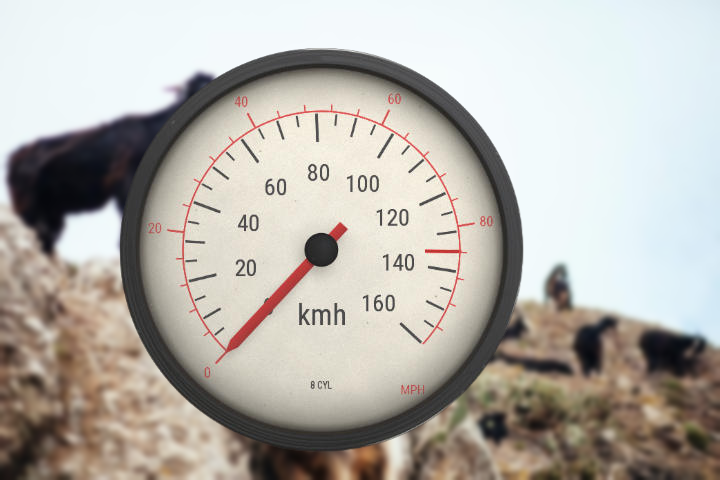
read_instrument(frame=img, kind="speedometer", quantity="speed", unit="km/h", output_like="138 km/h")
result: 0 km/h
